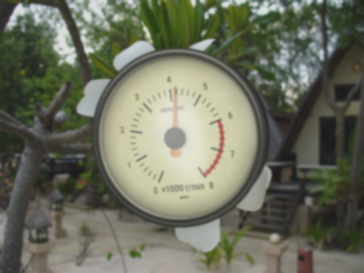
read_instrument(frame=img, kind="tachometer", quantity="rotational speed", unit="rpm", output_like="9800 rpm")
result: 4200 rpm
